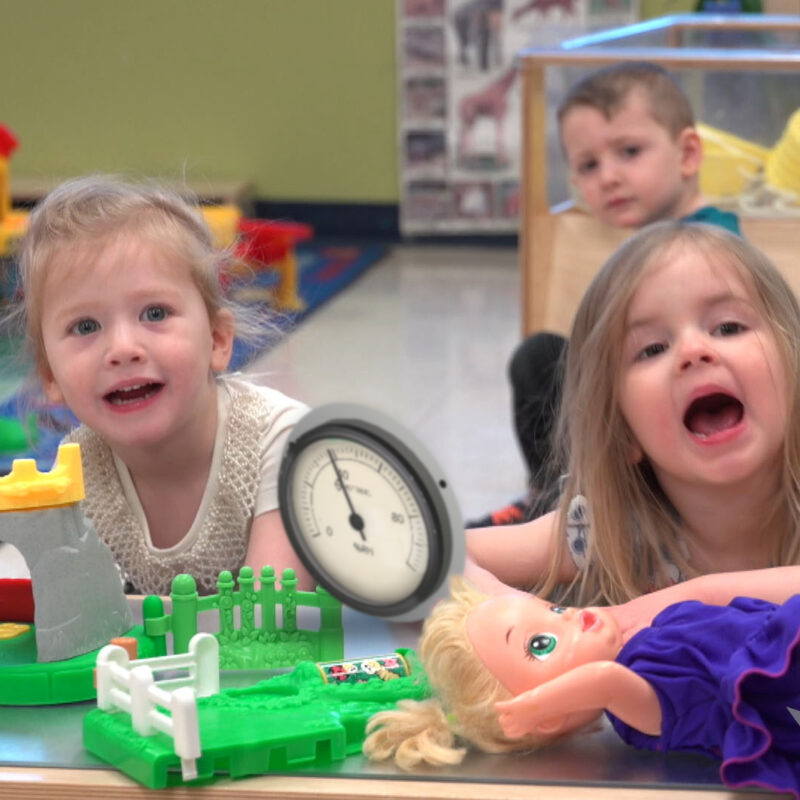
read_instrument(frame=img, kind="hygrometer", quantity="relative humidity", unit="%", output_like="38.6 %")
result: 40 %
